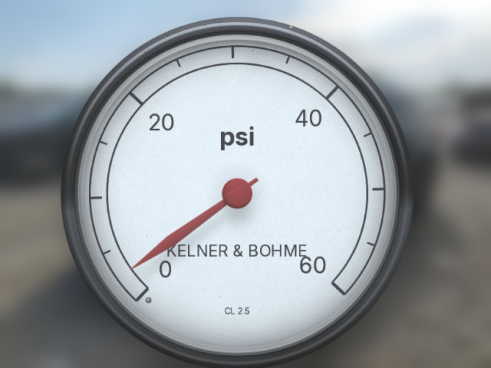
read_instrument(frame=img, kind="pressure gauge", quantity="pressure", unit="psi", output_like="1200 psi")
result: 2.5 psi
